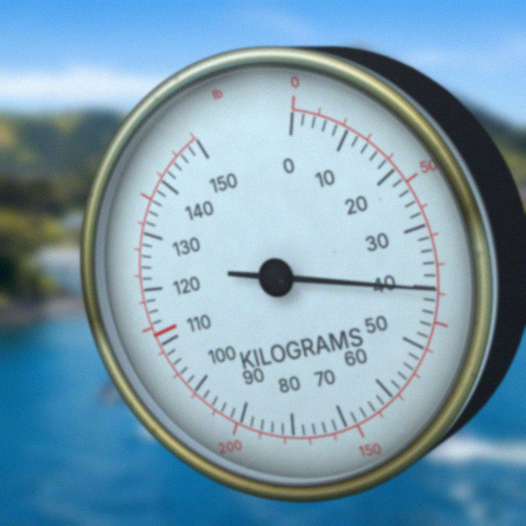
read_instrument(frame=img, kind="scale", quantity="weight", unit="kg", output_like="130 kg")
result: 40 kg
